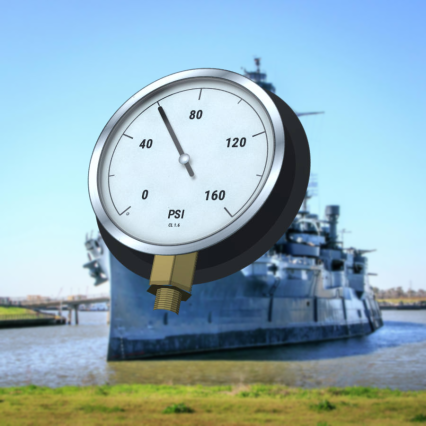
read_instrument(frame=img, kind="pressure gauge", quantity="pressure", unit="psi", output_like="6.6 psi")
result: 60 psi
